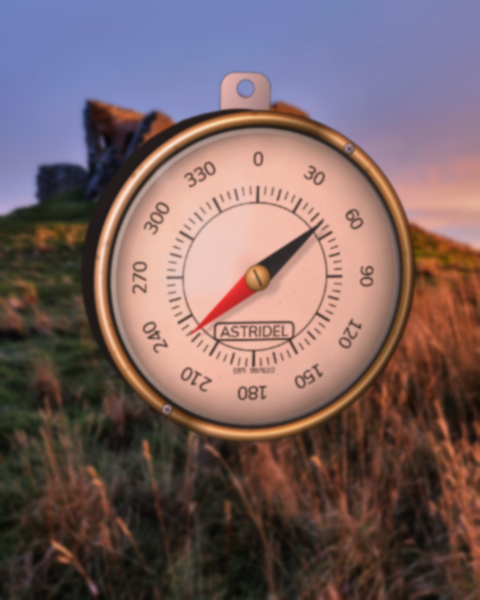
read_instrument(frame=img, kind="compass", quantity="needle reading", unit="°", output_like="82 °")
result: 230 °
